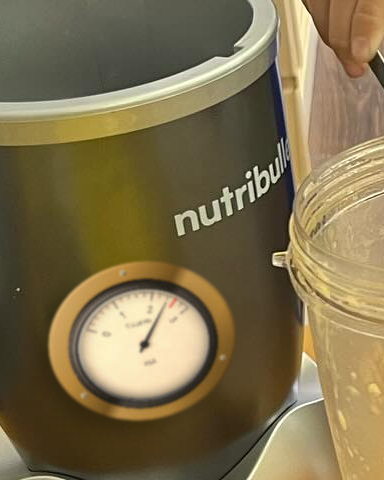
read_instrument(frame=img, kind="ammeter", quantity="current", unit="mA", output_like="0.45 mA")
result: 2.4 mA
